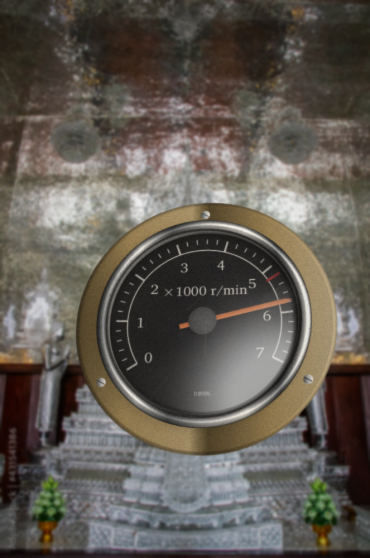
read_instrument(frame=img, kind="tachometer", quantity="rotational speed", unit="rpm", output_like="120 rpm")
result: 5800 rpm
